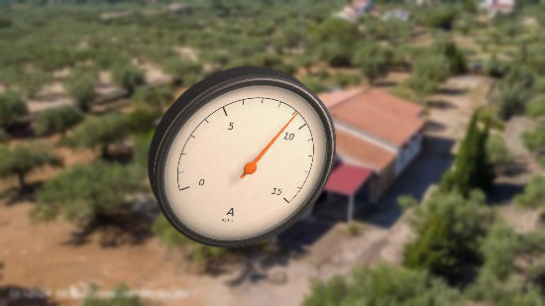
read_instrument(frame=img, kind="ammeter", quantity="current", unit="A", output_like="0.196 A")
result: 9 A
